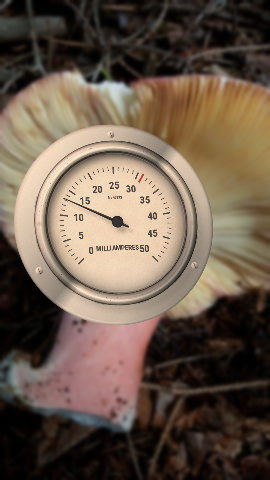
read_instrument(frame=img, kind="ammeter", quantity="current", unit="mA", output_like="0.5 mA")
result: 13 mA
